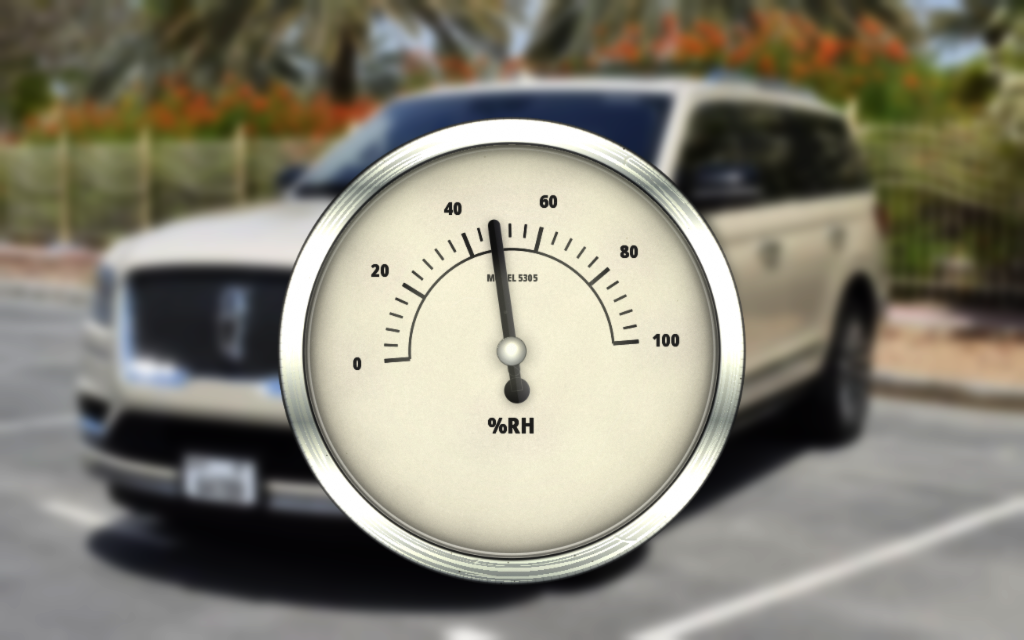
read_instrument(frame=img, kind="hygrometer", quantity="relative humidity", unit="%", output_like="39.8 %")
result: 48 %
